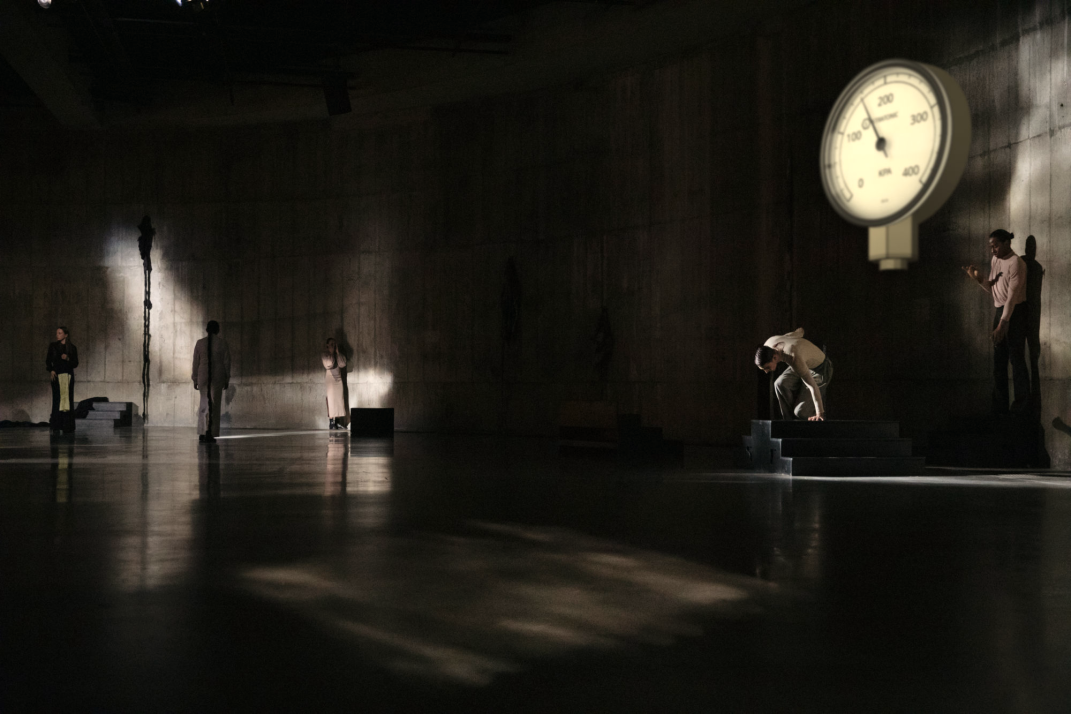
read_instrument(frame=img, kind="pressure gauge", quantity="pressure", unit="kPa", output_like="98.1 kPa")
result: 160 kPa
